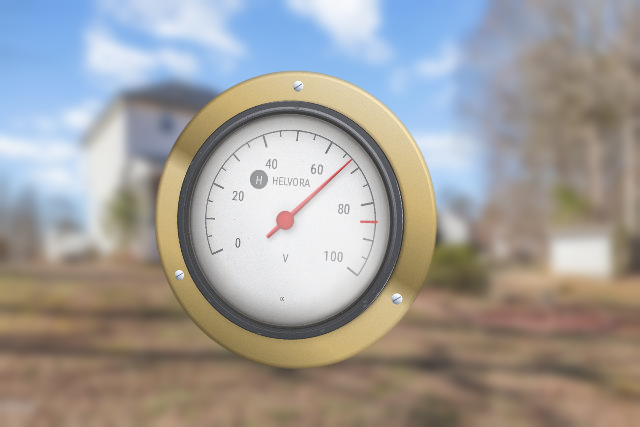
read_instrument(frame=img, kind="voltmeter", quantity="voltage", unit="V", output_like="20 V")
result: 67.5 V
